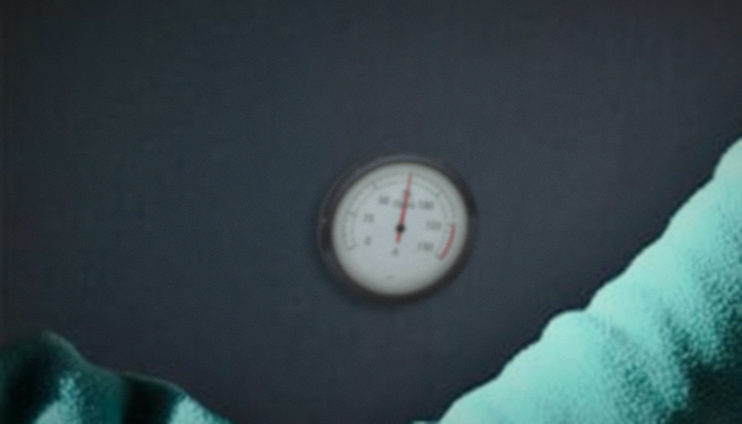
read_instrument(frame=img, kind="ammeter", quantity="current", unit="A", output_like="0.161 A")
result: 75 A
